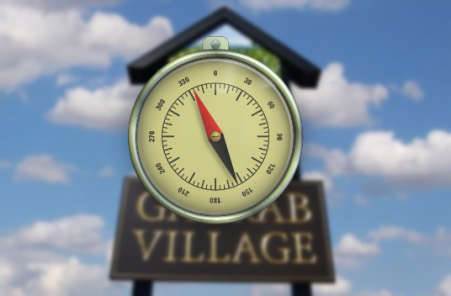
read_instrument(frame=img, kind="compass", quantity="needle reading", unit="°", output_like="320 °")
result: 335 °
